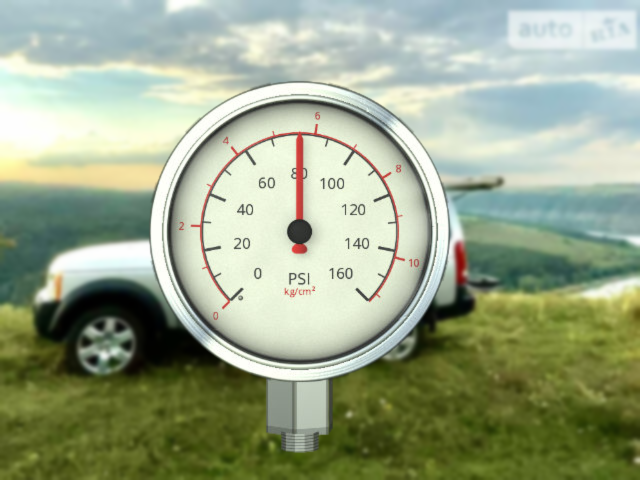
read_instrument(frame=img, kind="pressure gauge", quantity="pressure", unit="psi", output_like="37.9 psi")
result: 80 psi
